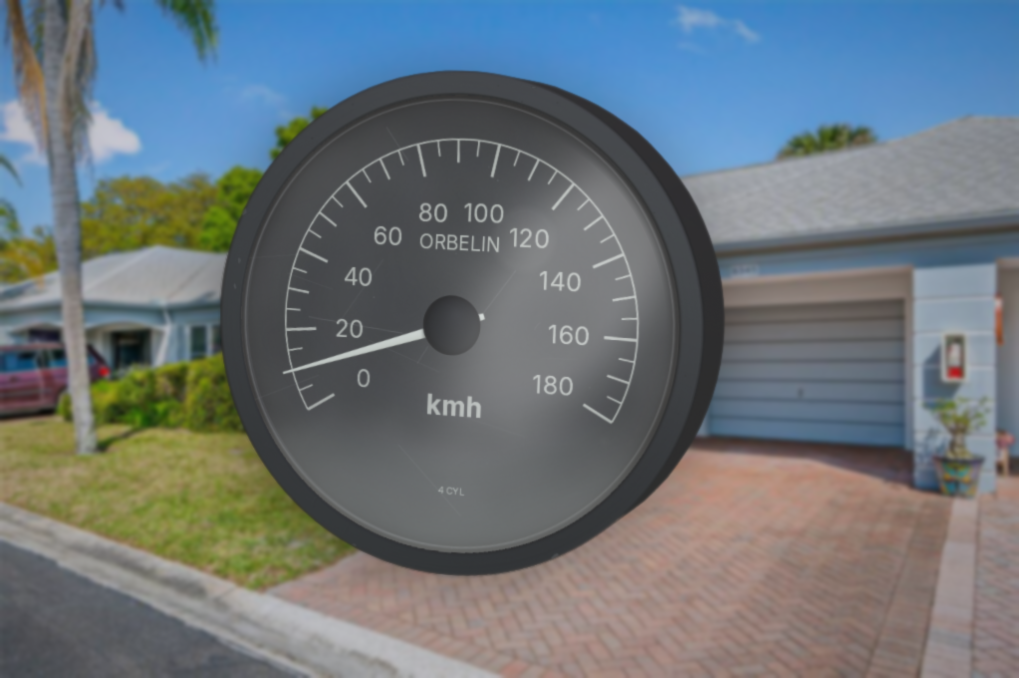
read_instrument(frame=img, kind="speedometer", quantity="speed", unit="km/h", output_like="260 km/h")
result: 10 km/h
